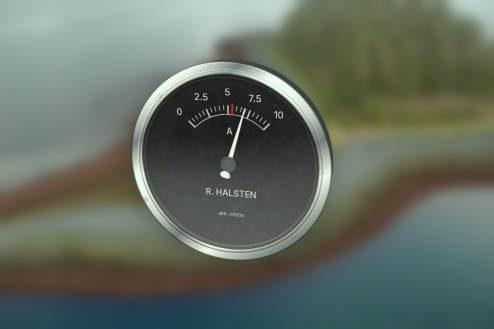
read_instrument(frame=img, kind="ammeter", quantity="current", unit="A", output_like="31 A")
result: 7 A
